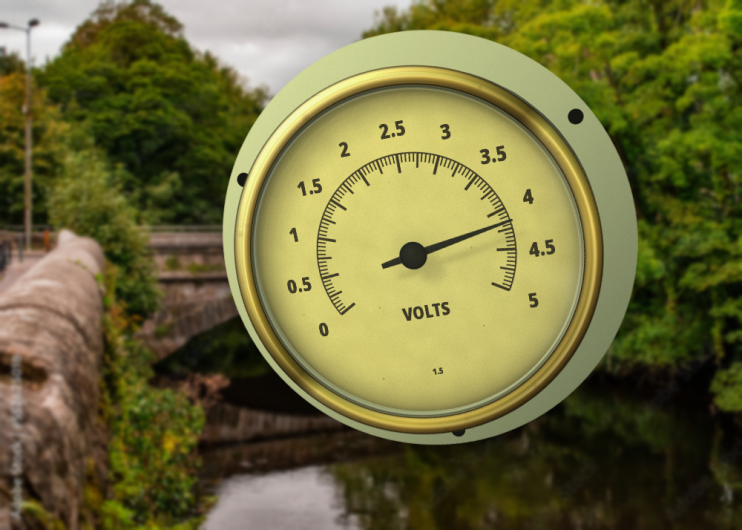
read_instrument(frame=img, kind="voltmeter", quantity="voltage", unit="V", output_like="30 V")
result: 4.15 V
